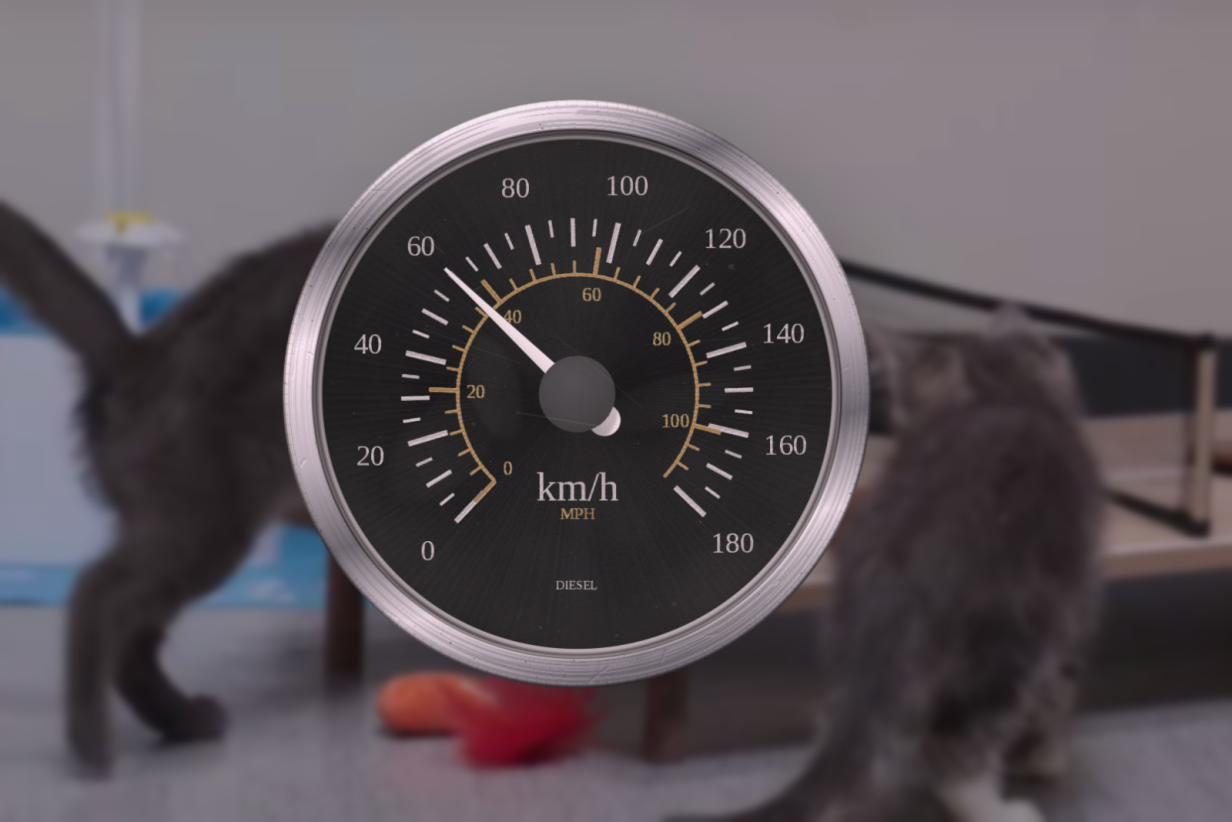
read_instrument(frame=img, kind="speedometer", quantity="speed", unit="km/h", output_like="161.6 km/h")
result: 60 km/h
